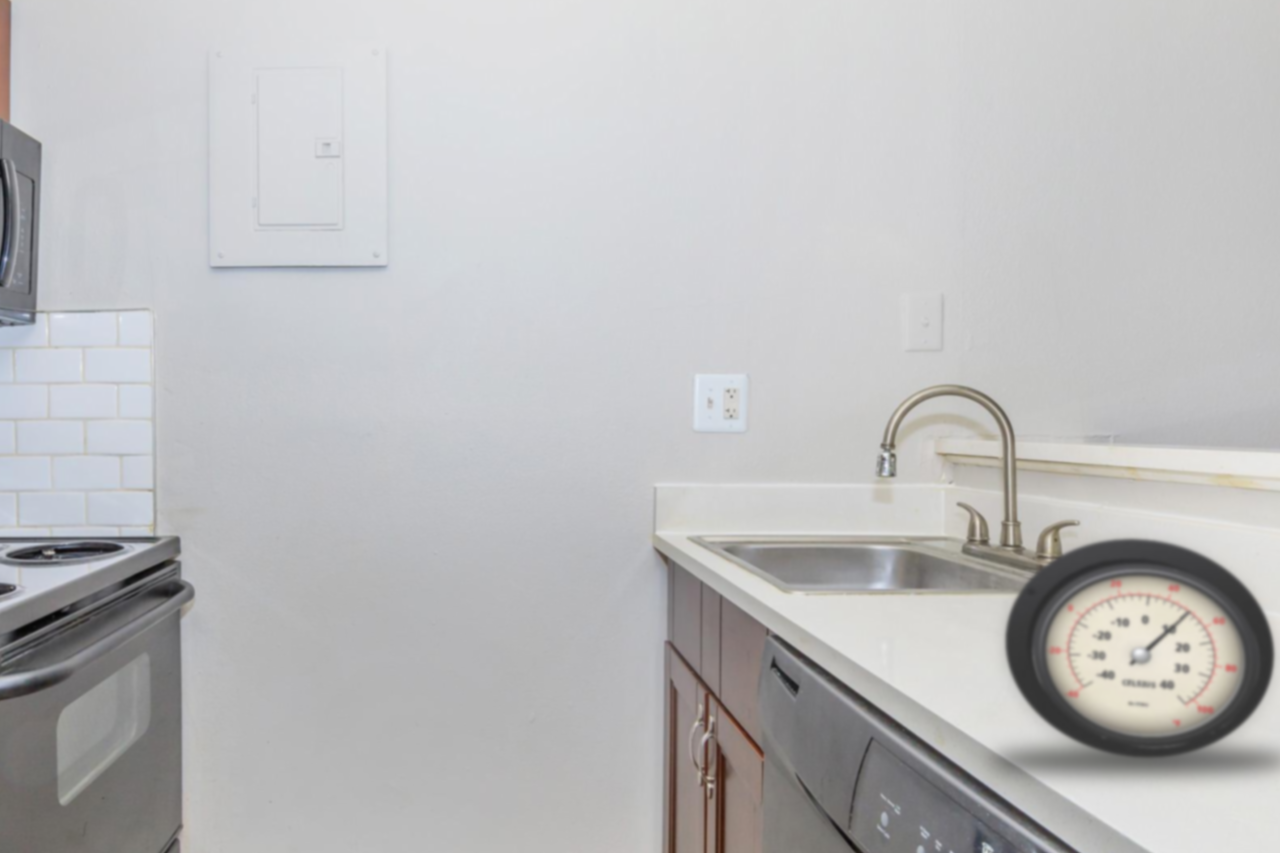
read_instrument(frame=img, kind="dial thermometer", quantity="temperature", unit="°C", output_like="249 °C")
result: 10 °C
